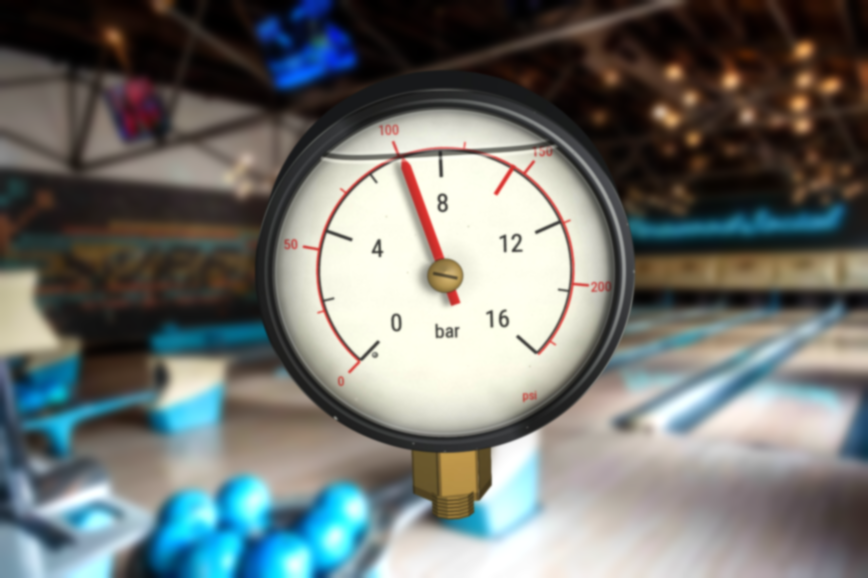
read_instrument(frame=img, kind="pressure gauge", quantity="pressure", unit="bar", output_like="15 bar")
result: 7 bar
